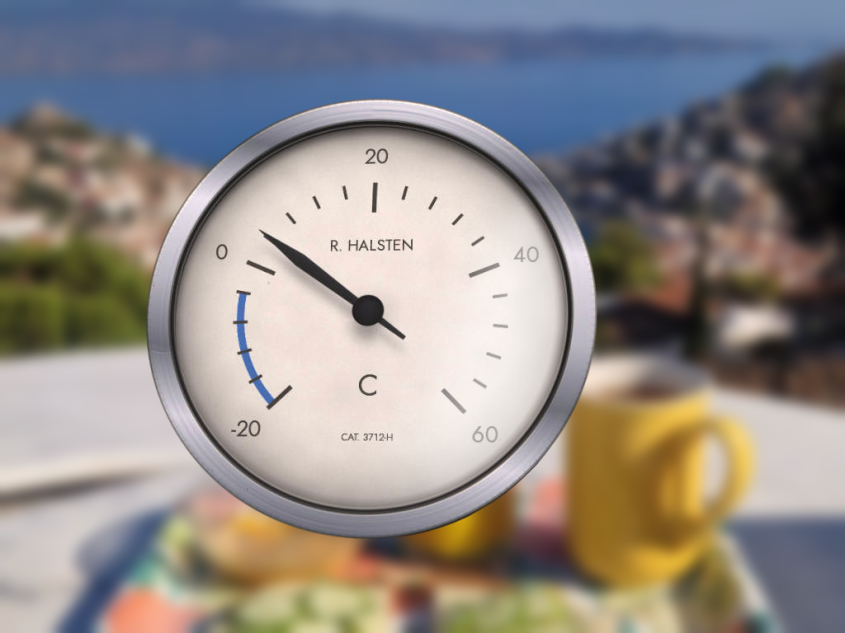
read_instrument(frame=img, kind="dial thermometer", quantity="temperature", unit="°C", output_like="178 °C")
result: 4 °C
